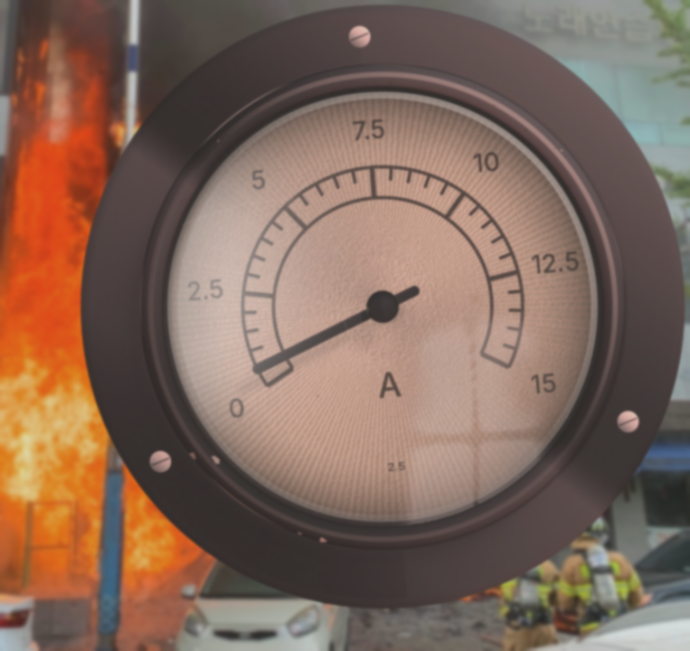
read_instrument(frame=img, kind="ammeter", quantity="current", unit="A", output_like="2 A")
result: 0.5 A
